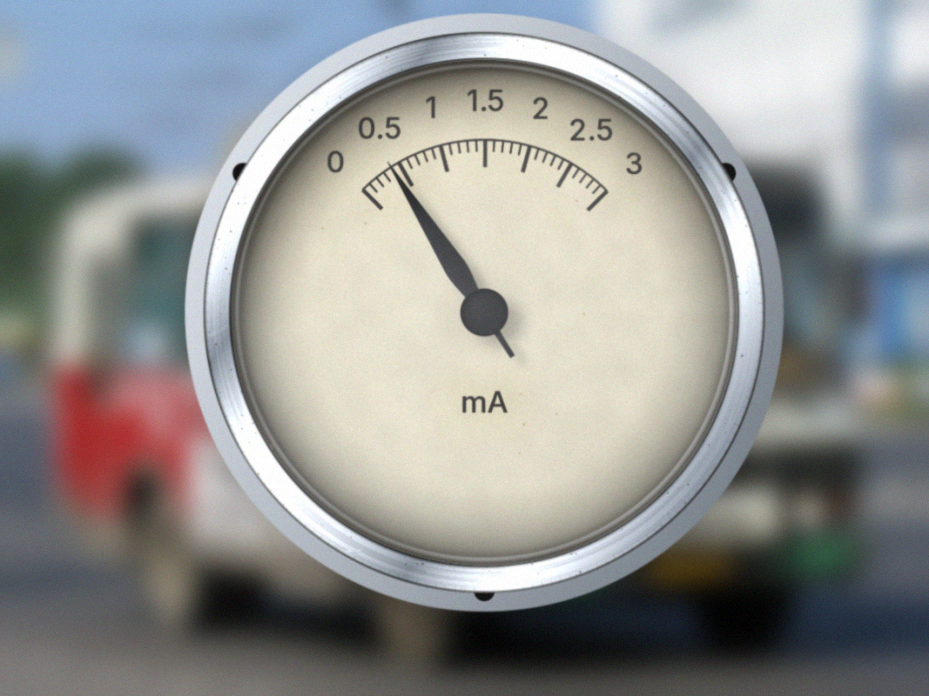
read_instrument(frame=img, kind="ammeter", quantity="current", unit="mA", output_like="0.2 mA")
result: 0.4 mA
